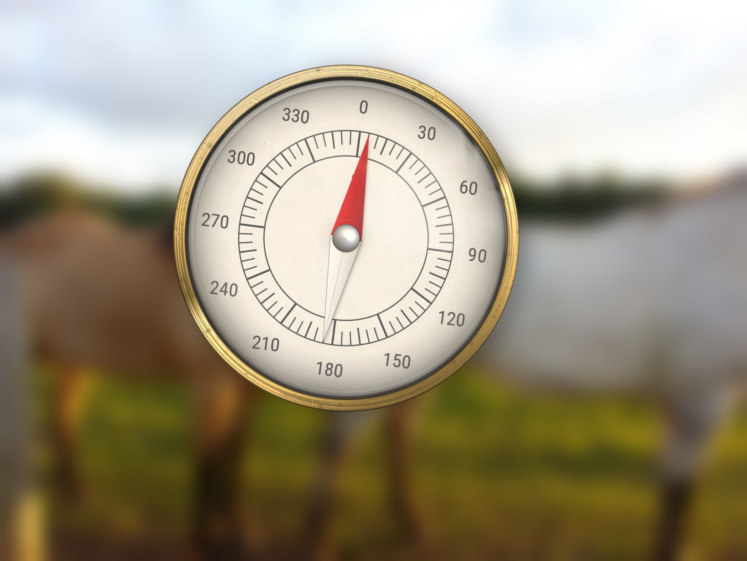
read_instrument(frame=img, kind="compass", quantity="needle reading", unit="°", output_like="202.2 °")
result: 5 °
